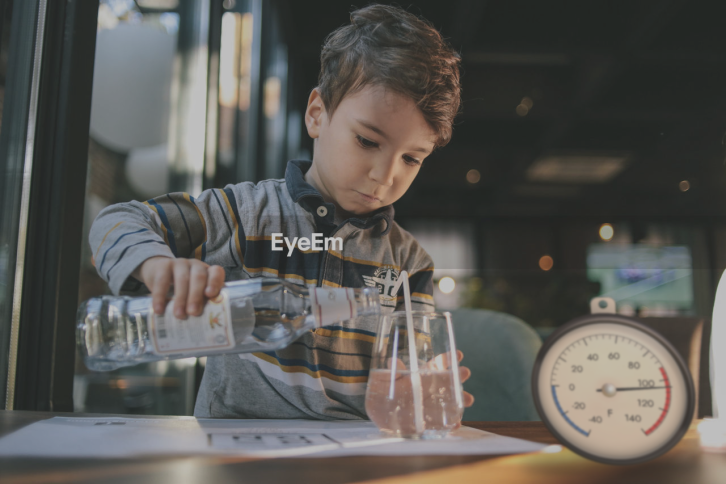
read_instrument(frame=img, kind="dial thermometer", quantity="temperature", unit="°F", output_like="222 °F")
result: 104 °F
